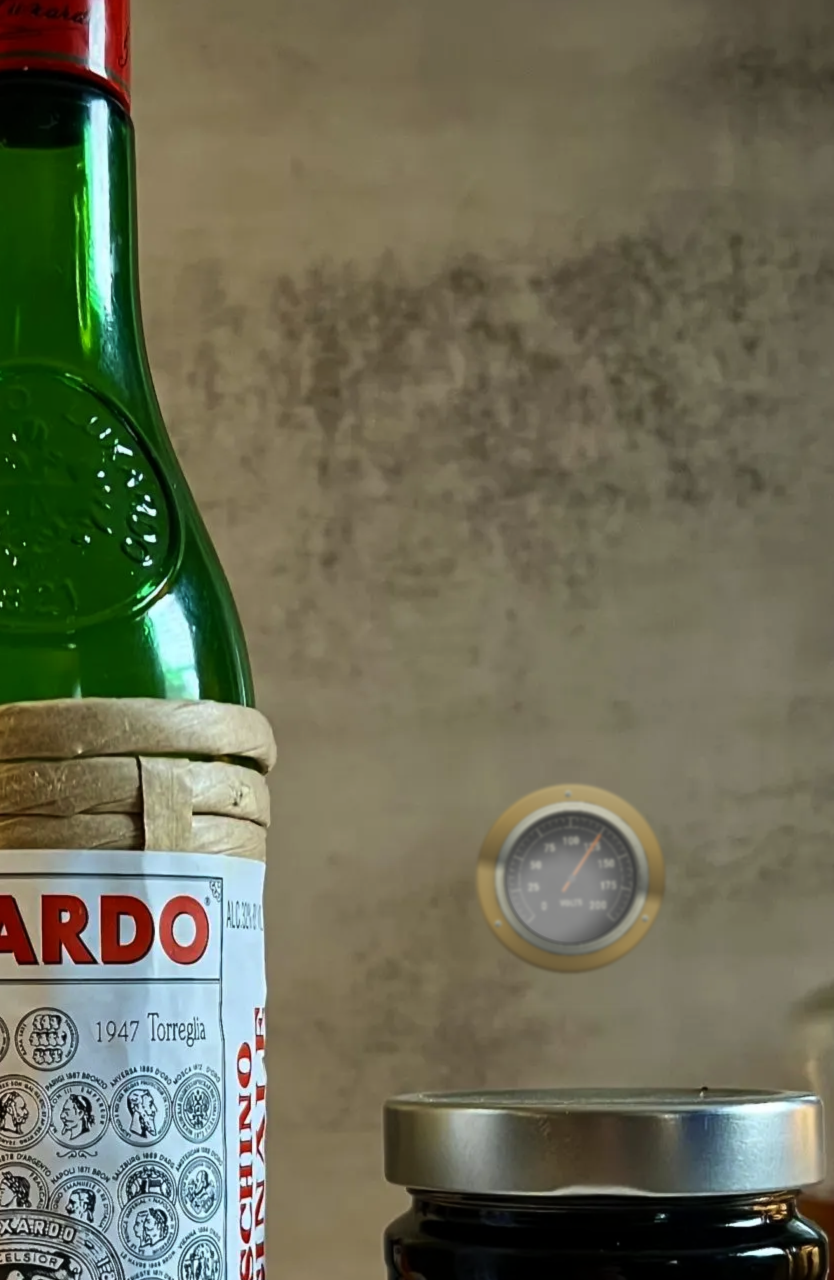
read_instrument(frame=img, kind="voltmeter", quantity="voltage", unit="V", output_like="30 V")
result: 125 V
